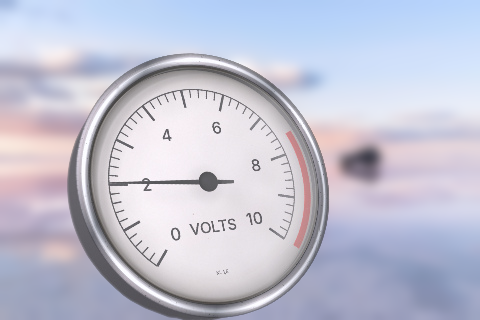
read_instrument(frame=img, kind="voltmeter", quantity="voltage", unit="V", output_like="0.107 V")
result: 2 V
